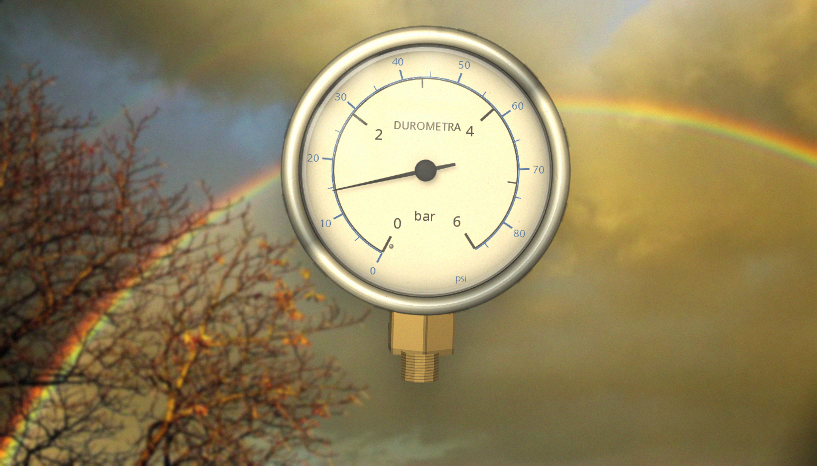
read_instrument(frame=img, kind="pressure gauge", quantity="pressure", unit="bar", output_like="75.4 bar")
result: 1 bar
